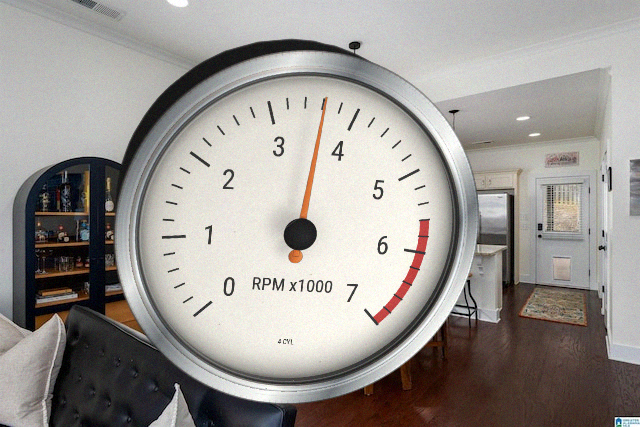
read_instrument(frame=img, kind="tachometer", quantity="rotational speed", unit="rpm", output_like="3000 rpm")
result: 3600 rpm
